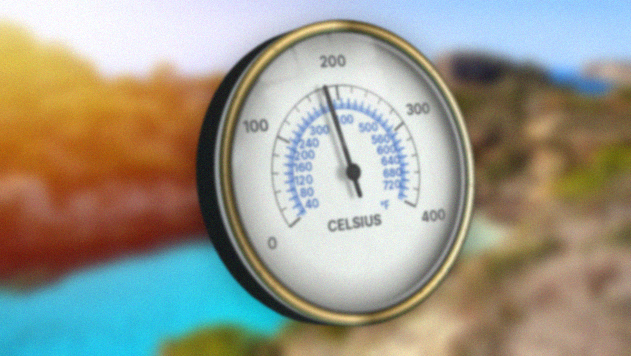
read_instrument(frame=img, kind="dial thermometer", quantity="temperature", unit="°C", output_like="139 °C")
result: 180 °C
